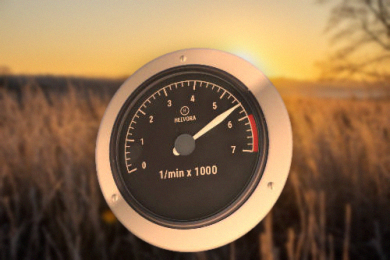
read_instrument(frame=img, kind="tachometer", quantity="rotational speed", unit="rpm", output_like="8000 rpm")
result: 5600 rpm
